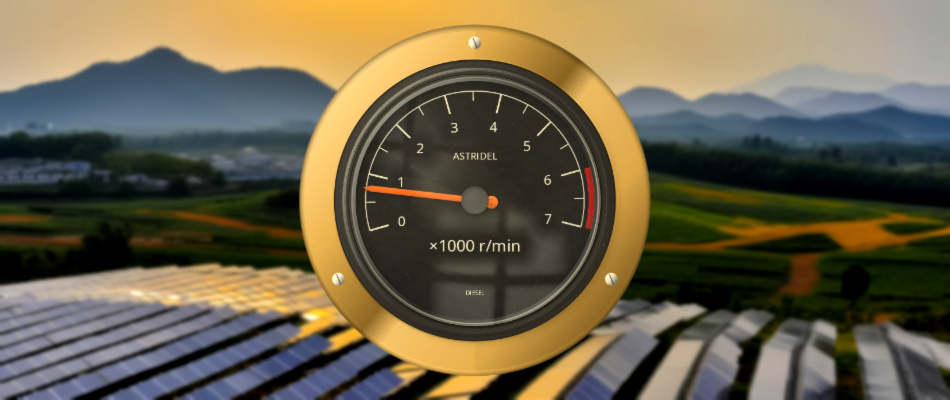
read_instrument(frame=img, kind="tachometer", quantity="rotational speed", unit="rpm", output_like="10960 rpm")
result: 750 rpm
